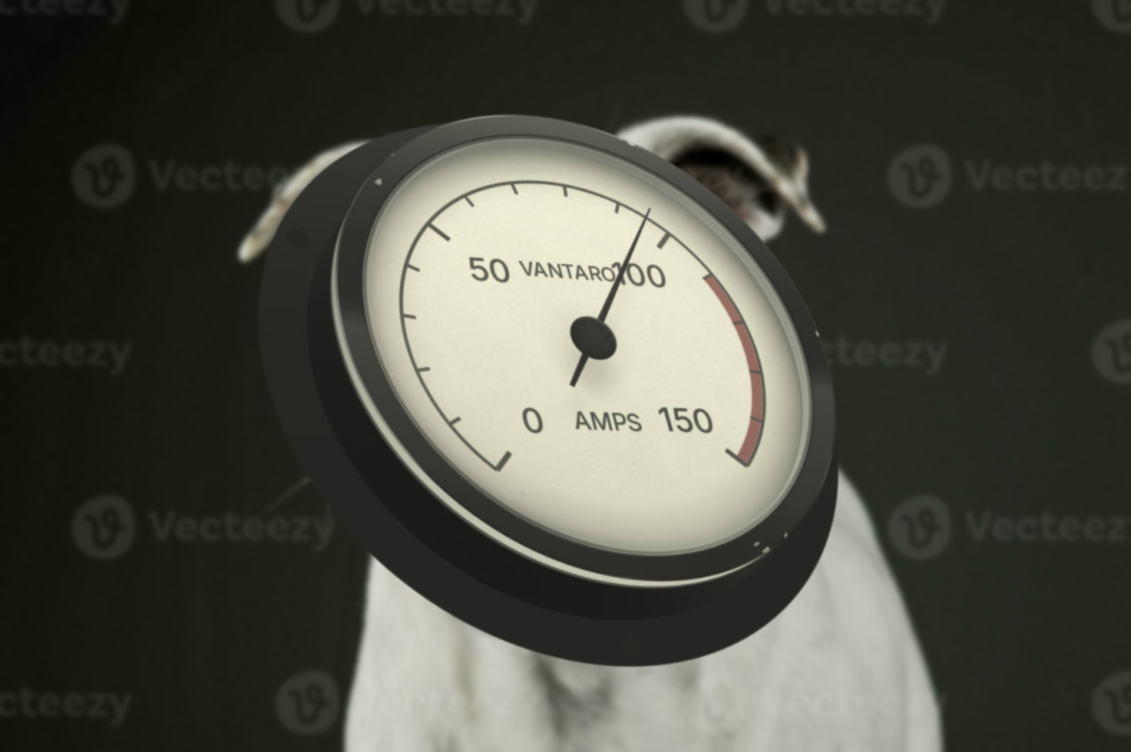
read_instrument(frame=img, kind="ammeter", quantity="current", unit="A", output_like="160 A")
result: 95 A
